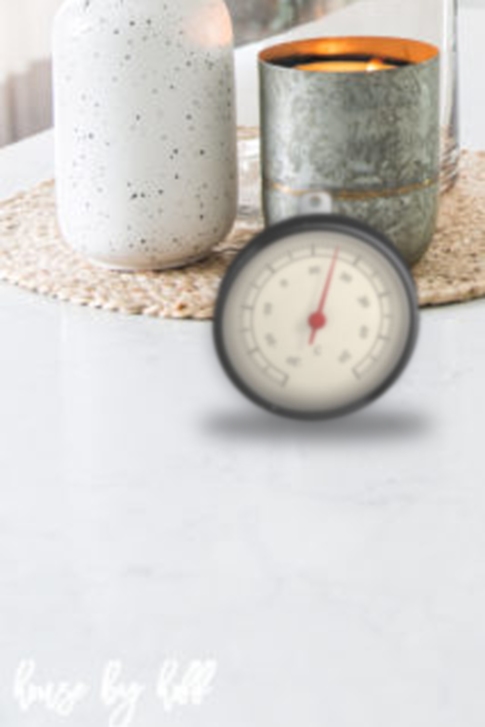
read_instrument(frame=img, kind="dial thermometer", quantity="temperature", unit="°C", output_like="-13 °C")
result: 15 °C
